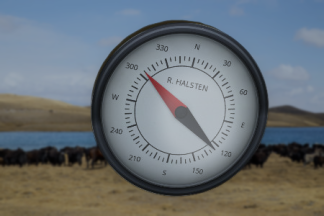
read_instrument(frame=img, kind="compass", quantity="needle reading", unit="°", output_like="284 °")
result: 305 °
